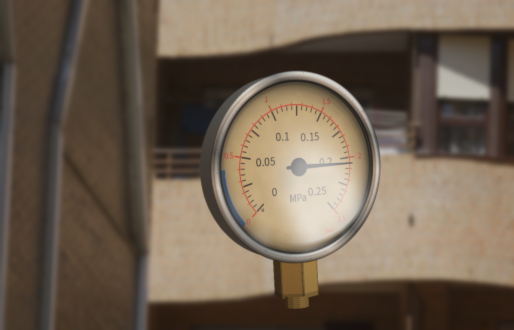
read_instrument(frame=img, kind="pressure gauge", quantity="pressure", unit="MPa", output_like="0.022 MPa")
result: 0.205 MPa
